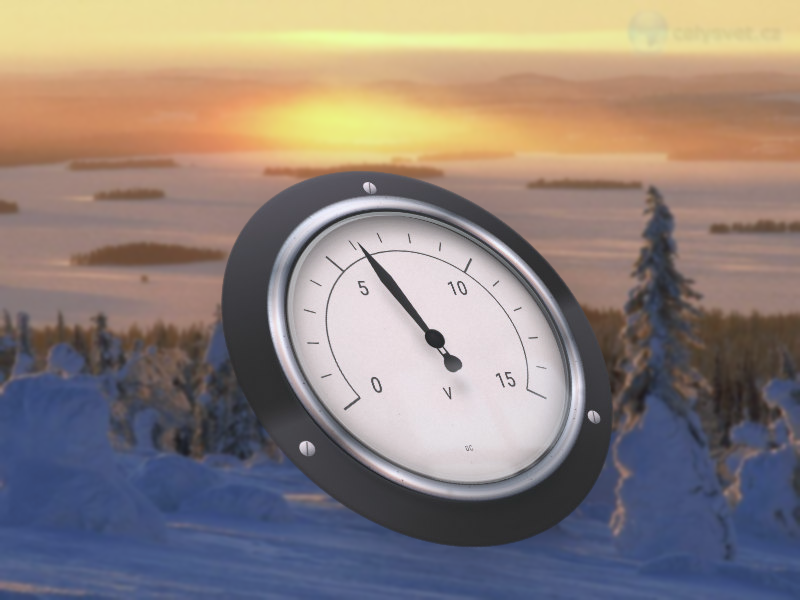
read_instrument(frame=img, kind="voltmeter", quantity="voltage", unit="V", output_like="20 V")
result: 6 V
